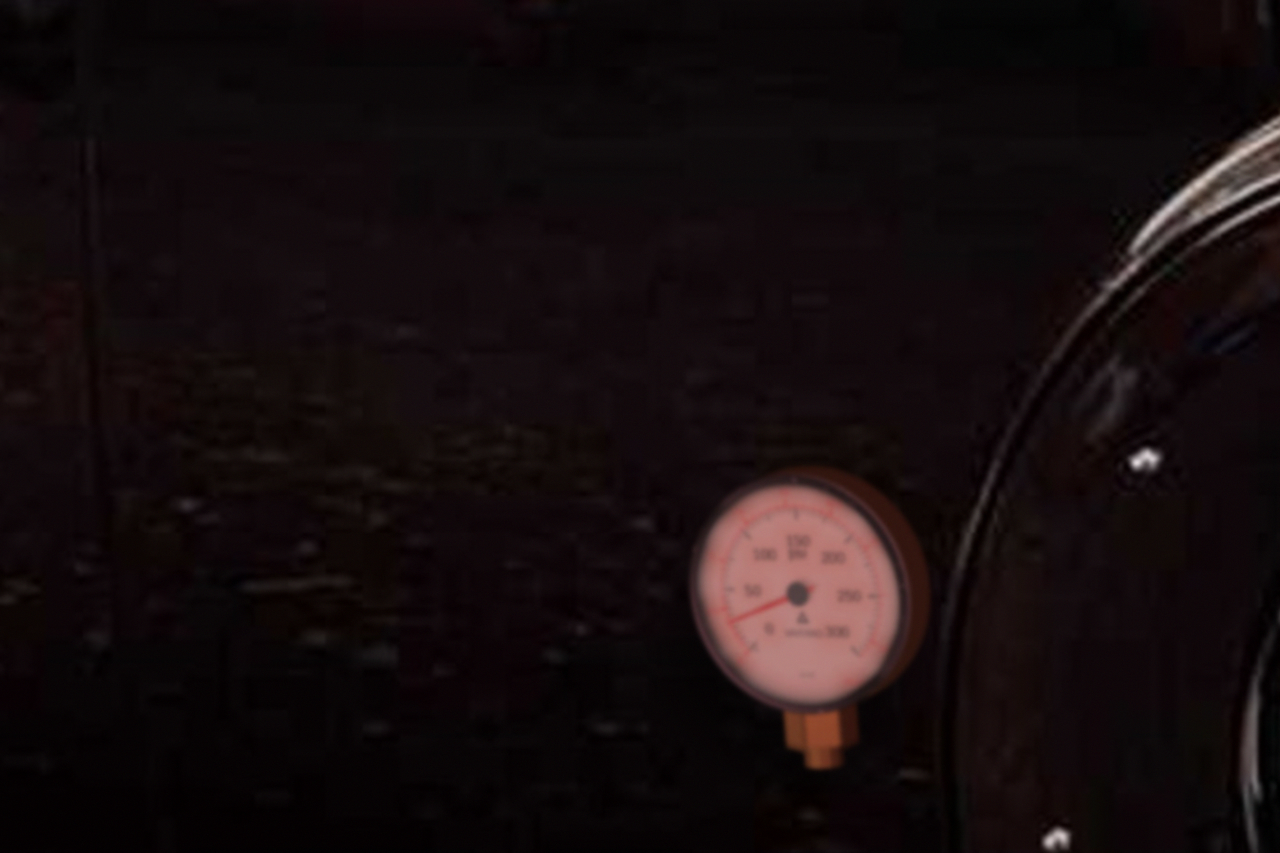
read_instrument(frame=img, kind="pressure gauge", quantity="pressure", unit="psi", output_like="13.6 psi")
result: 25 psi
